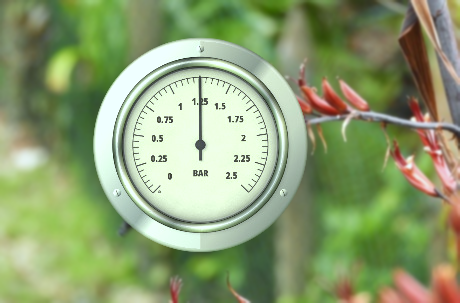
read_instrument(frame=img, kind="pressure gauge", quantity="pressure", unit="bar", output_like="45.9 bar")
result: 1.25 bar
